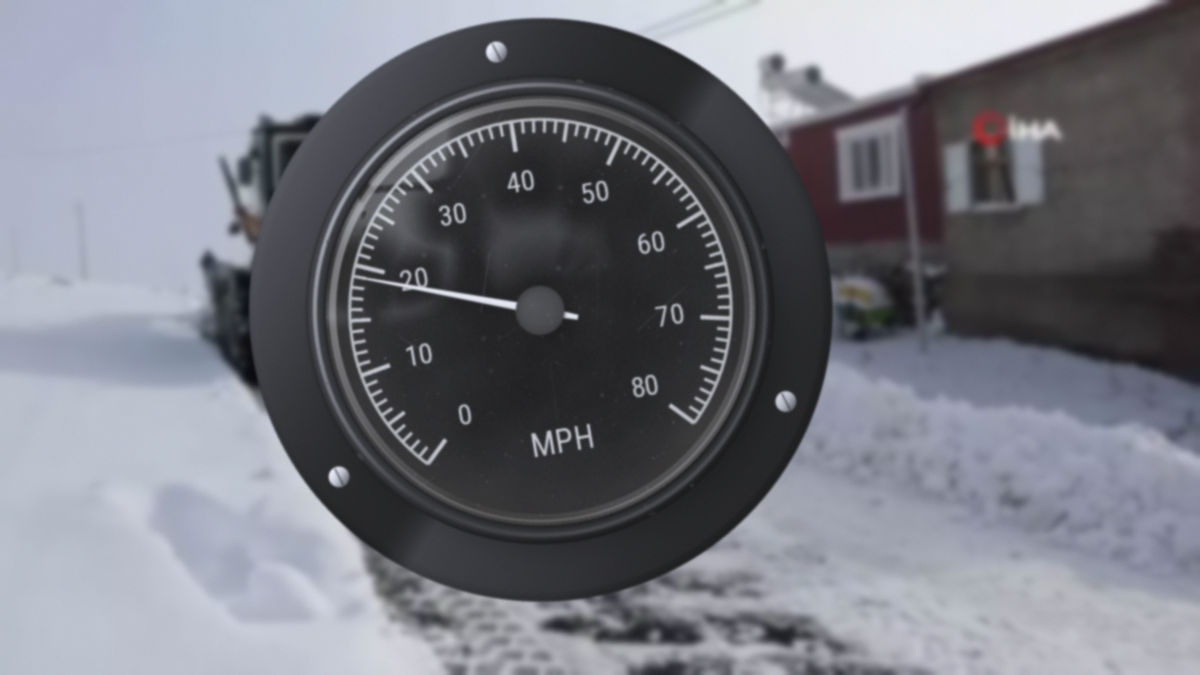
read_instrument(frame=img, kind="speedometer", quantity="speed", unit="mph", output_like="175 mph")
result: 19 mph
